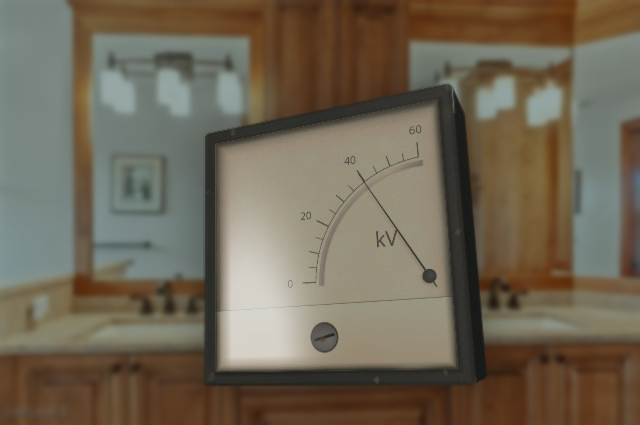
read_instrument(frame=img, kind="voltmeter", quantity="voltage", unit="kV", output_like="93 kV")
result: 40 kV
